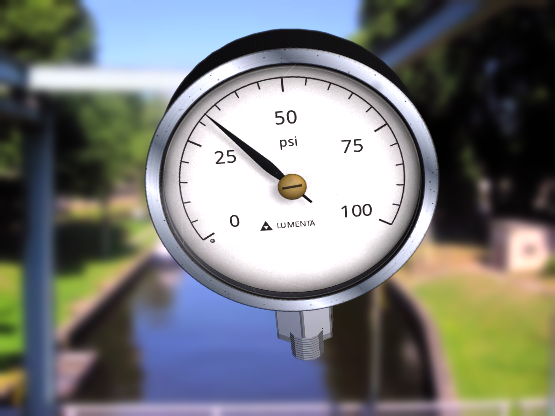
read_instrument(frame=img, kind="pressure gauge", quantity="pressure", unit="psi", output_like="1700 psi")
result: 32.5 psi
